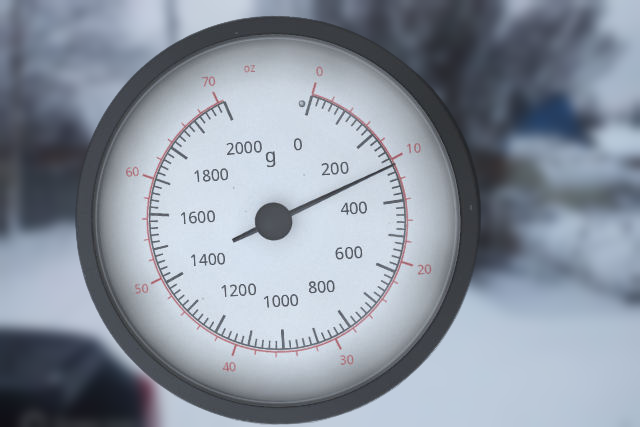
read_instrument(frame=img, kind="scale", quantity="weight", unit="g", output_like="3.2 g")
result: 300 g
